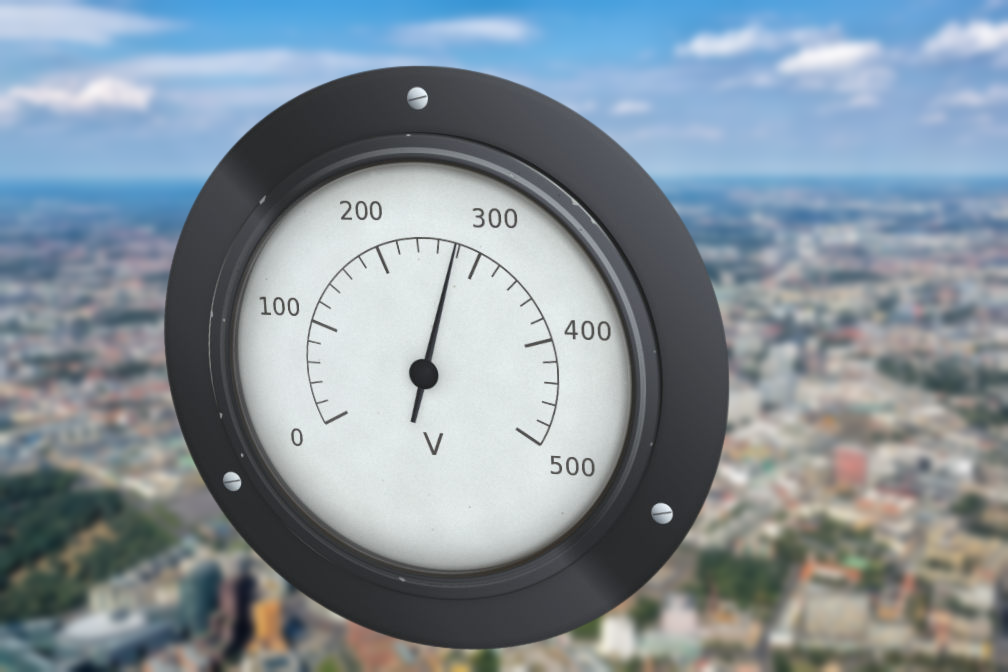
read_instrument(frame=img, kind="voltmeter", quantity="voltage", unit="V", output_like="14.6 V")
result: 280 V
